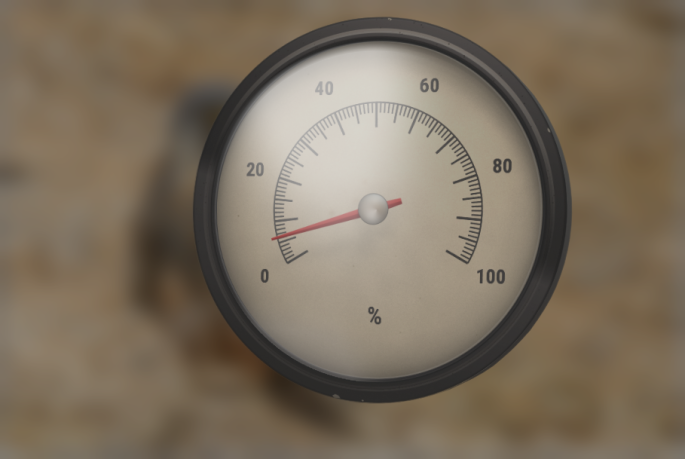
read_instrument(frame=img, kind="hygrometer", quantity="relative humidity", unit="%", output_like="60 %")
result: 6 %
